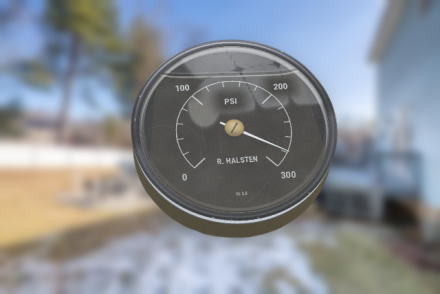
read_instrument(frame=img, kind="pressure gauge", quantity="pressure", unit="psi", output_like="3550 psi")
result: 280 psi
